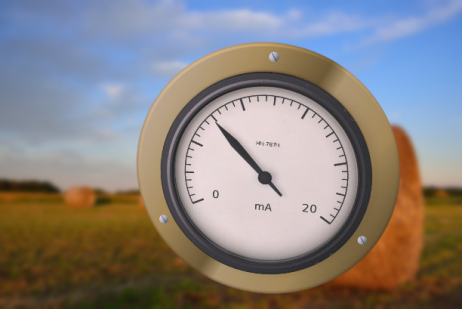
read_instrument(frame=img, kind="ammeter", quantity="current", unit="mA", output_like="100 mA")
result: 6 mA
